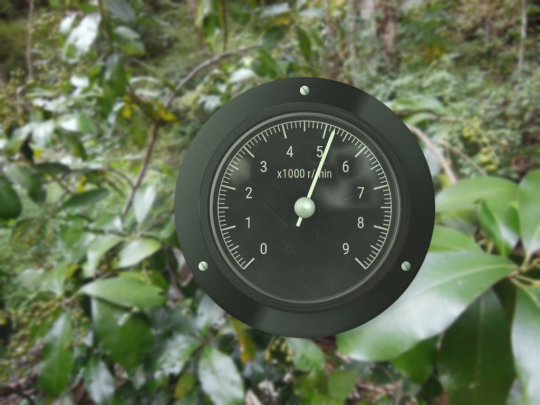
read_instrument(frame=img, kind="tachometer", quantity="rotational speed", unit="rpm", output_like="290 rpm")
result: 5200 rpm
